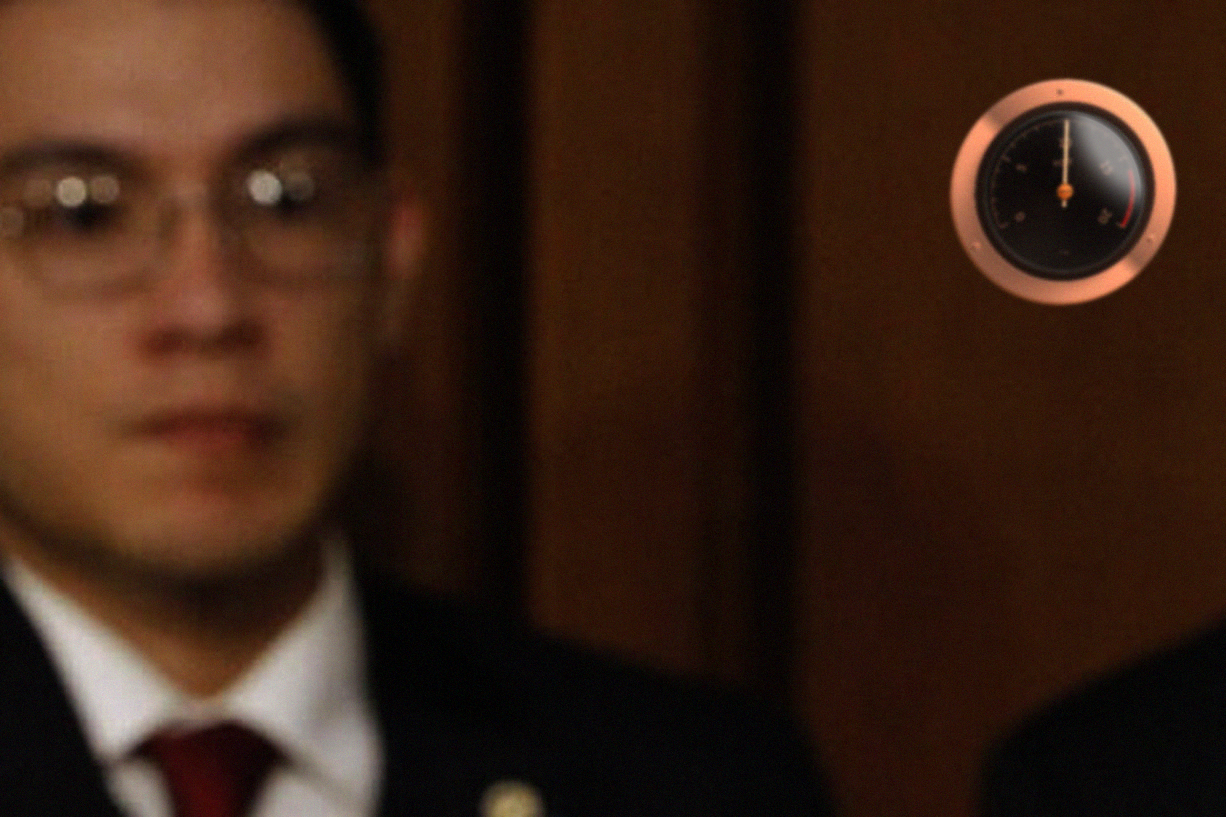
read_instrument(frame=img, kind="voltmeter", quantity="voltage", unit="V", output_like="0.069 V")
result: 10 V
